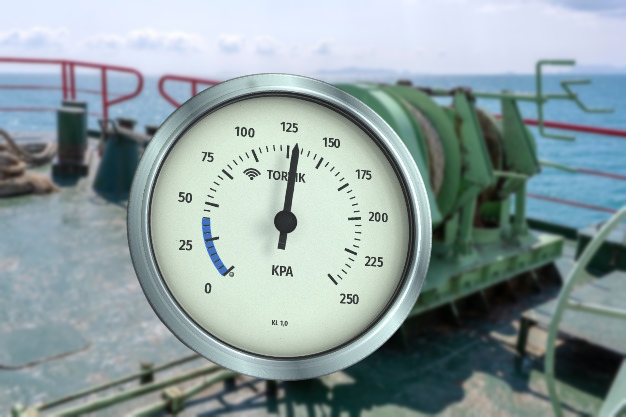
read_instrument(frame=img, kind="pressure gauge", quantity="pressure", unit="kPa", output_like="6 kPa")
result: 130 kPa
